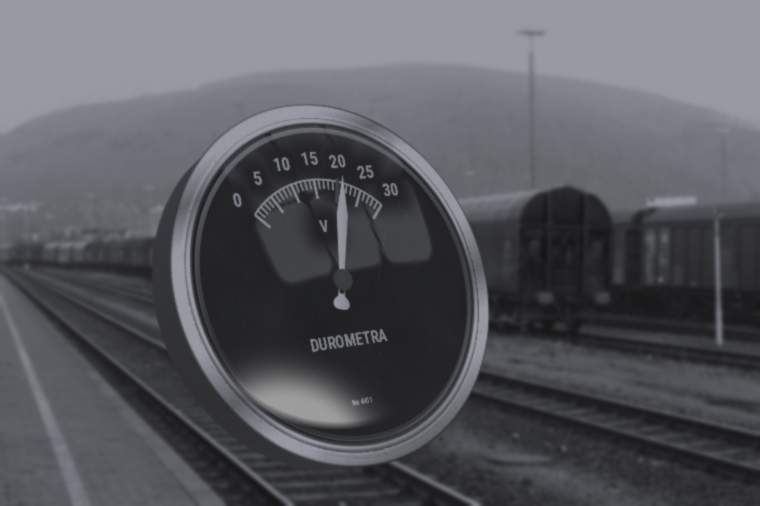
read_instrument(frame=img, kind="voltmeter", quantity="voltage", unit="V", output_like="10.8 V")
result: 20 V
